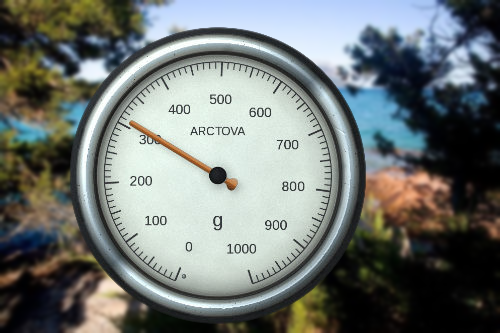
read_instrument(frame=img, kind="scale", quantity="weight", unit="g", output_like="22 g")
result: 310 g
